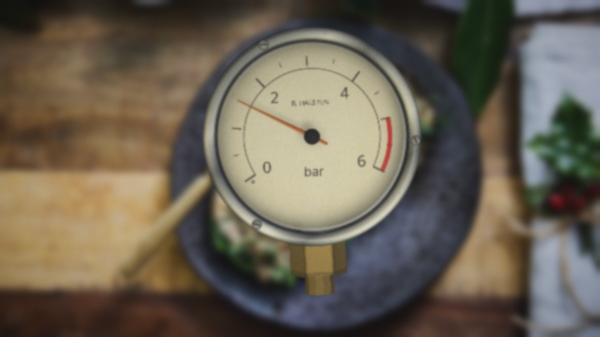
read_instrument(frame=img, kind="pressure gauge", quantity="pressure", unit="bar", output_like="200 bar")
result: 1.5 bar
